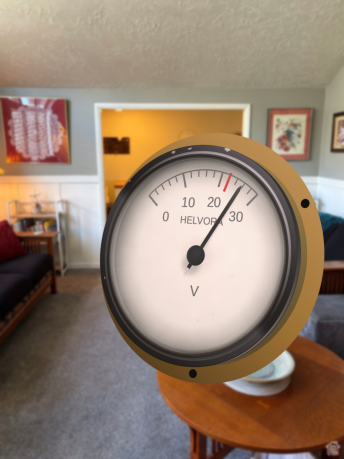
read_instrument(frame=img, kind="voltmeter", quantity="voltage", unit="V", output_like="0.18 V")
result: 26 V
